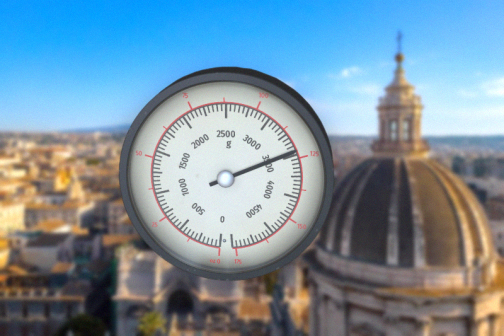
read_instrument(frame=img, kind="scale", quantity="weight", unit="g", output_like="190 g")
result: 3450 g
